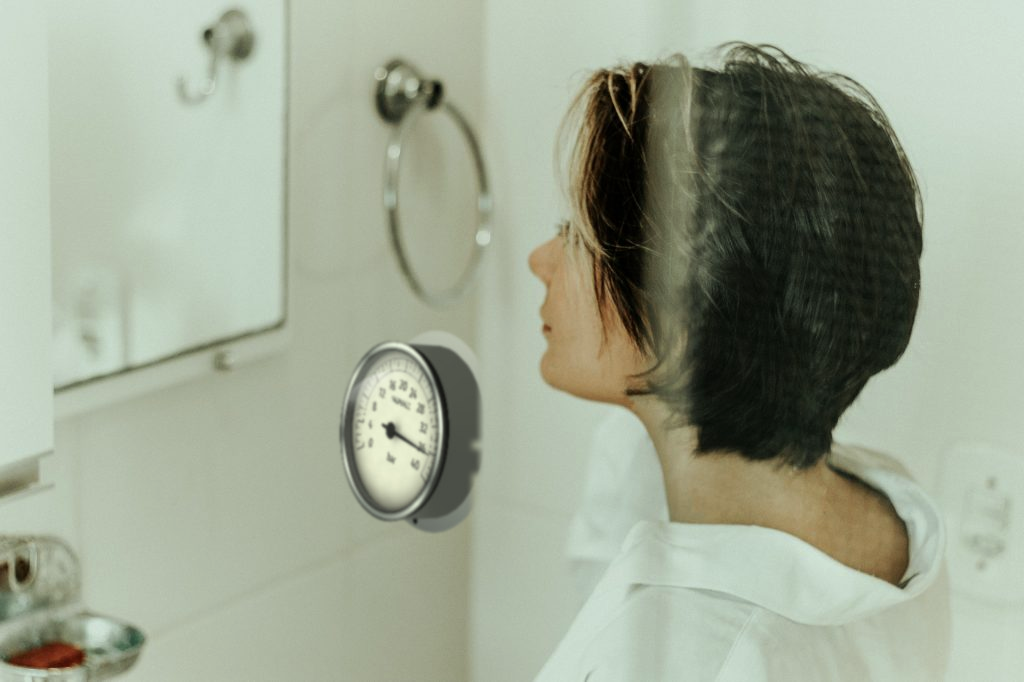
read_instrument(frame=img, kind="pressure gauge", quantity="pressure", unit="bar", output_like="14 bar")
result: 36 bar
